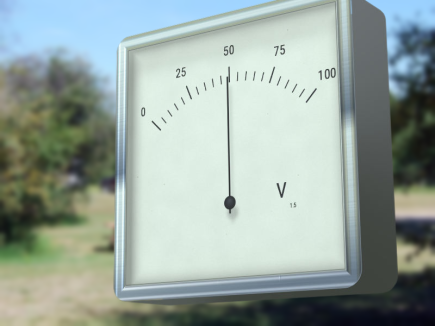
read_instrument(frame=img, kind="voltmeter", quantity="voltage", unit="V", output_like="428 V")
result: 50 V
